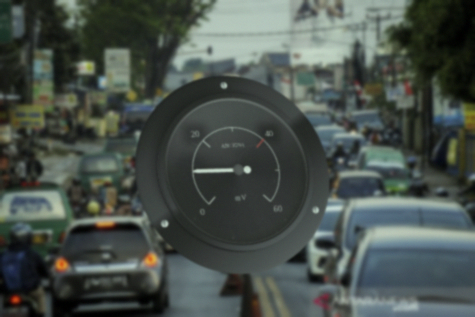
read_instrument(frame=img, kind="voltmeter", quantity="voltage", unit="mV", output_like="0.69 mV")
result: 10 mV
